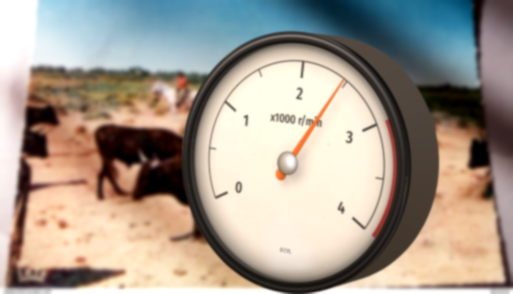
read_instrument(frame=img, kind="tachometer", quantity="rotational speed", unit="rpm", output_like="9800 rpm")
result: 2500 rpm
